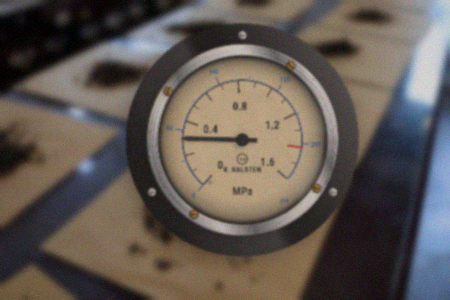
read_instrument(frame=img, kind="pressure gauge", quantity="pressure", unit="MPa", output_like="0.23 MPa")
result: 0.3 MPa
